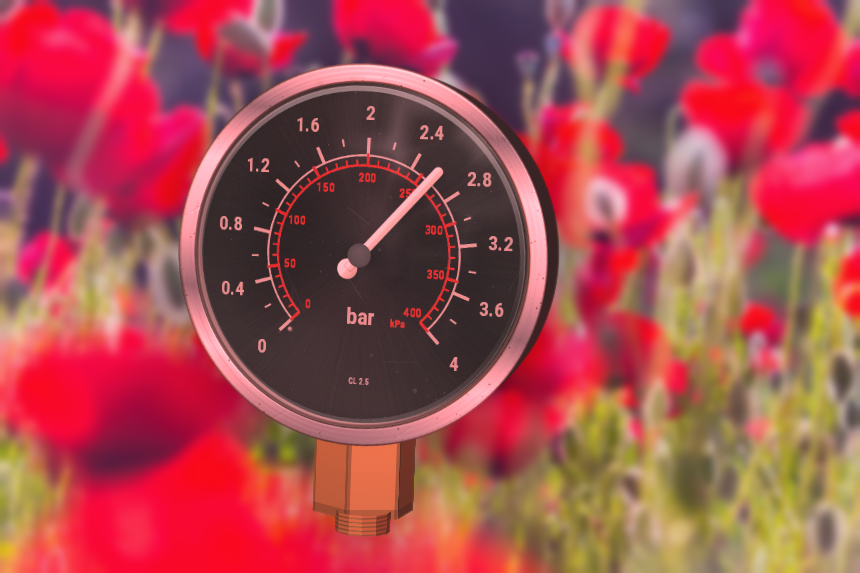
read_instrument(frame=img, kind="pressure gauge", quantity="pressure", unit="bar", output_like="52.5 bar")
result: 2.6 bar
